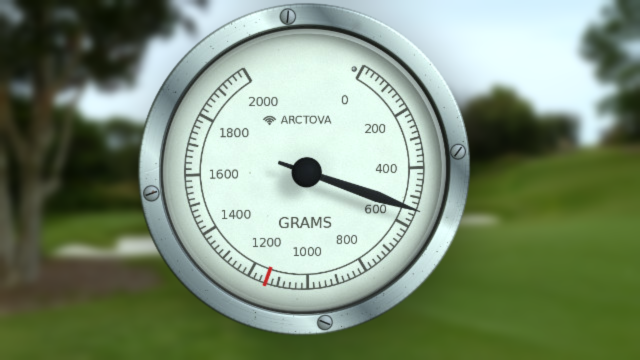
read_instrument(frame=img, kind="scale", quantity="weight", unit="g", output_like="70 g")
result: 540 g
